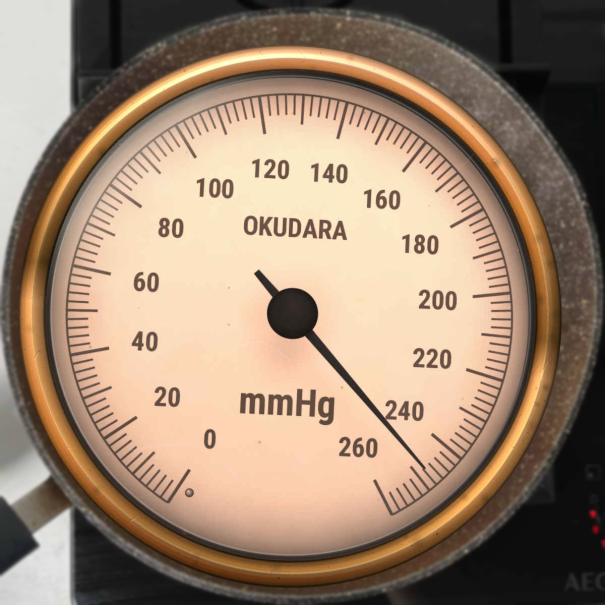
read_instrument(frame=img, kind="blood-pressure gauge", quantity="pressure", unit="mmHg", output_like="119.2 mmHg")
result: 248 mmHg
